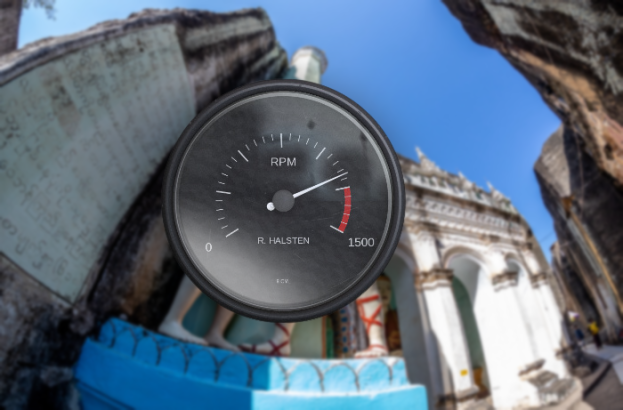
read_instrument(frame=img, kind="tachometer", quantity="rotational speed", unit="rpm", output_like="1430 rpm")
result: 1175 rpm
